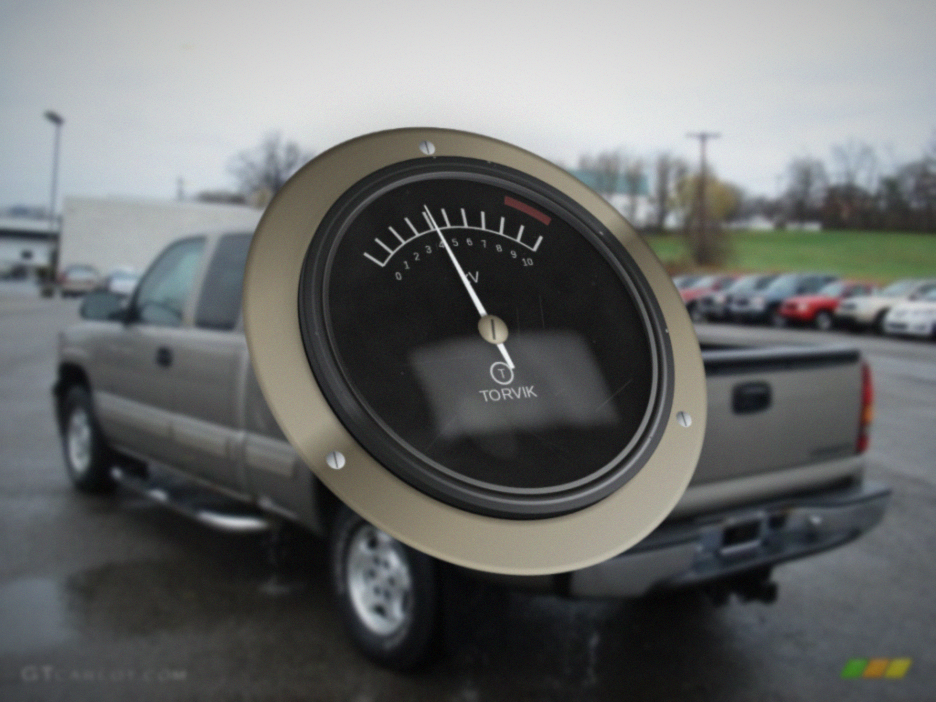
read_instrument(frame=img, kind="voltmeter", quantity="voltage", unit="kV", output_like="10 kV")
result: 4 kV
